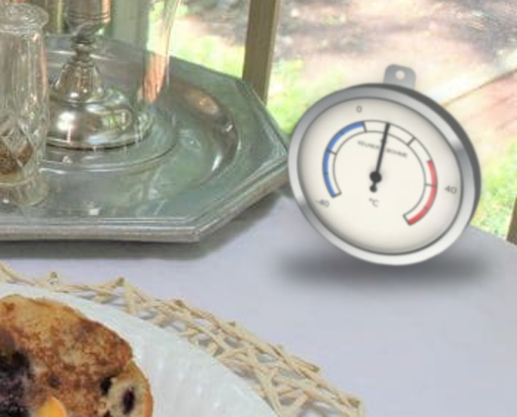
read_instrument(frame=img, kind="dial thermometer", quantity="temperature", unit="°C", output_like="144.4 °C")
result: 10 °C
